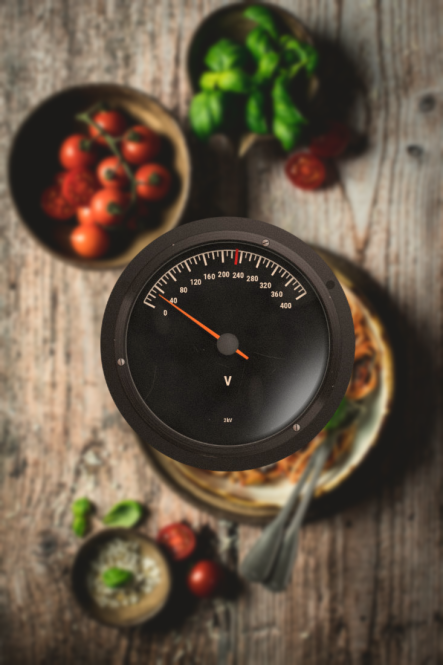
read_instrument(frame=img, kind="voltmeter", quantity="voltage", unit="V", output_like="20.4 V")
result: 30 V
